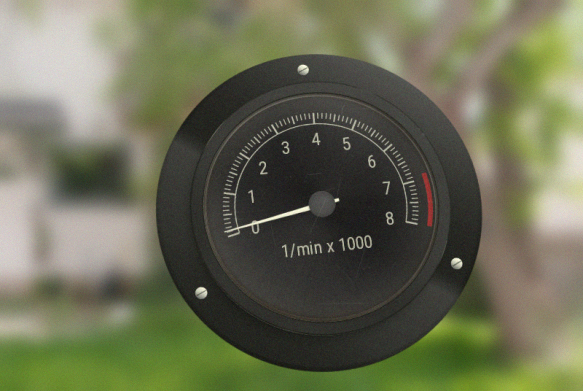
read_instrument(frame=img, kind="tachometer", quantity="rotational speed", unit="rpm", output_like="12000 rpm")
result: 100 rpm
